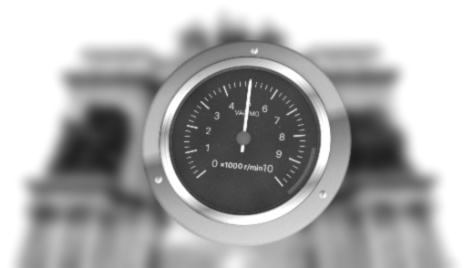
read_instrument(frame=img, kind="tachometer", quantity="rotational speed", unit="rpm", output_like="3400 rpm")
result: 5000 rpm
